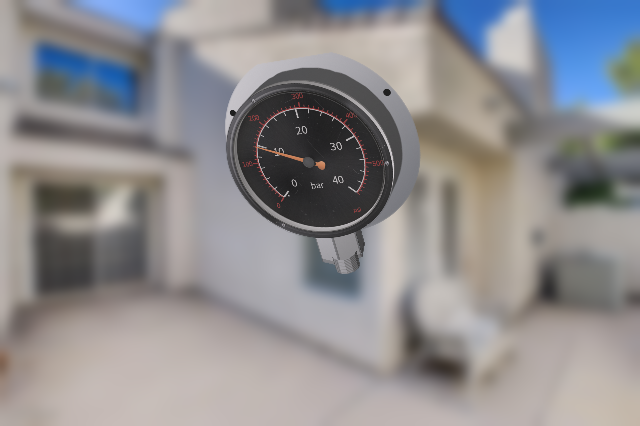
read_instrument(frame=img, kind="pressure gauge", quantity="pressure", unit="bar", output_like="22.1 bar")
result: 10 bar
